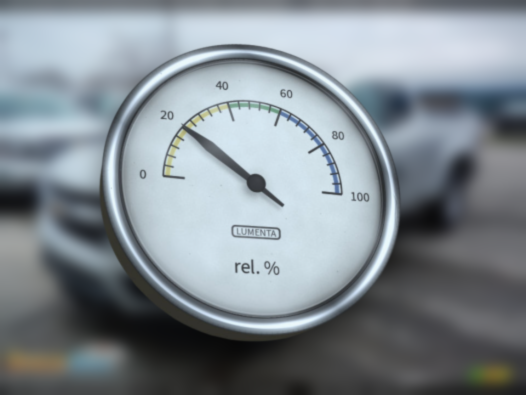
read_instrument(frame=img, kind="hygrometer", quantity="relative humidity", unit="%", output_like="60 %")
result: 20 %
